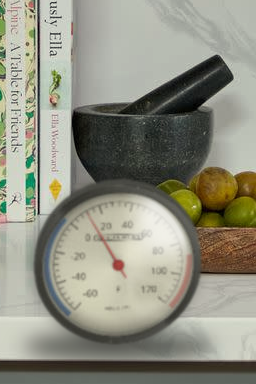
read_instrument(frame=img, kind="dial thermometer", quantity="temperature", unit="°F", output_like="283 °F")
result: 12 °F
